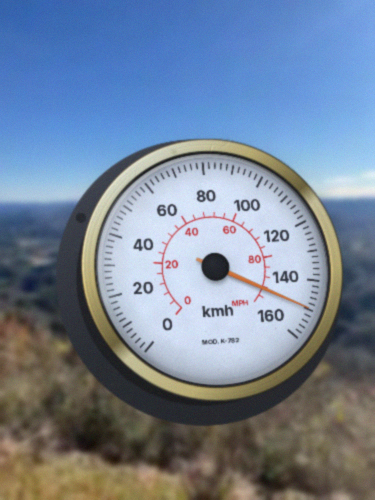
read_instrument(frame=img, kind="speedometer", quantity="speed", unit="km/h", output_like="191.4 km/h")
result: 150 km/h
